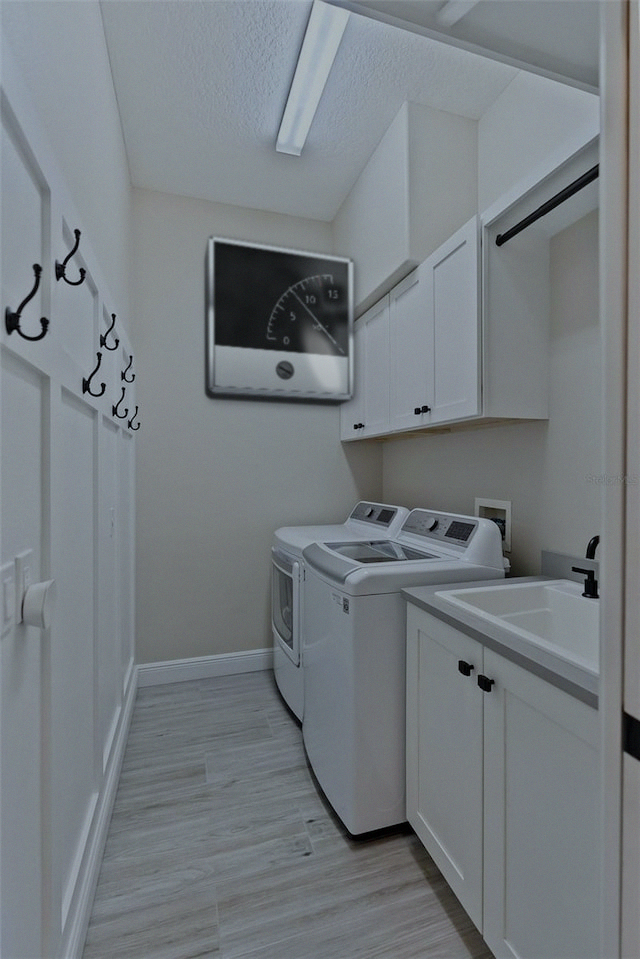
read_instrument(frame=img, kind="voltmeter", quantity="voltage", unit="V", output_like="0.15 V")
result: 8 V
